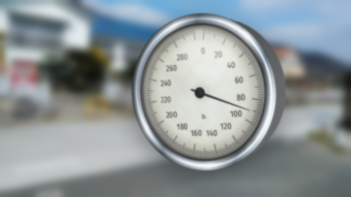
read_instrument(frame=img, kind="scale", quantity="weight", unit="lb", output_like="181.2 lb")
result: 90 lb
